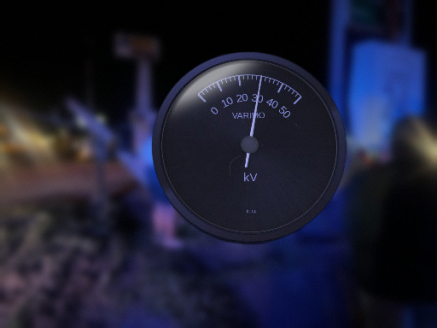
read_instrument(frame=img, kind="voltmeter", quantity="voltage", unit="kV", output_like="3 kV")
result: 30 kV
